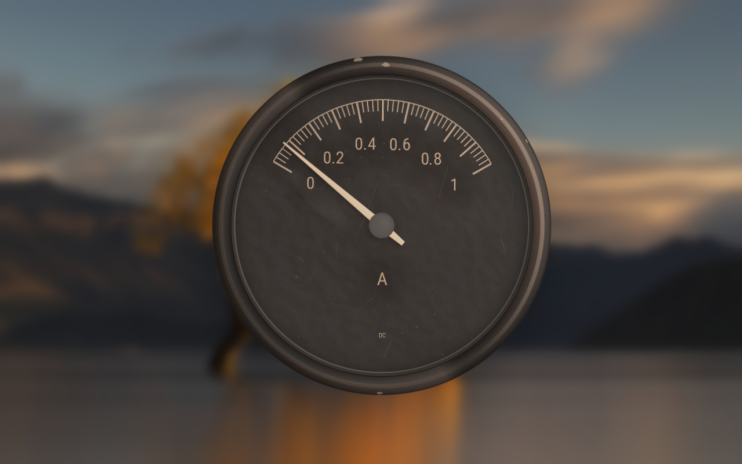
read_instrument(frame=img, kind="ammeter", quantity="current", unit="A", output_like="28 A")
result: 0.08 A
